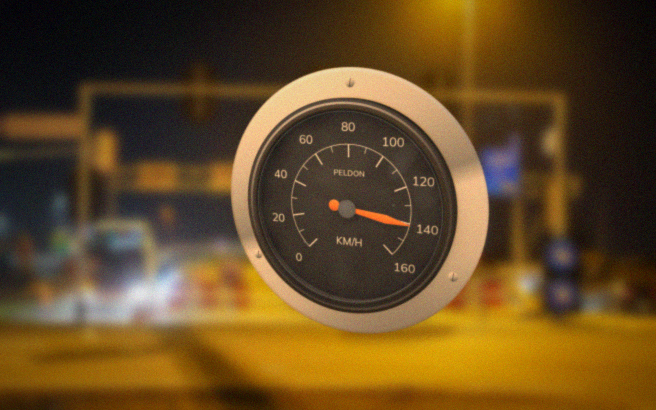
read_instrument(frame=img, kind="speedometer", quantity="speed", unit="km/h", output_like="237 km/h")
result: 140 km/h
